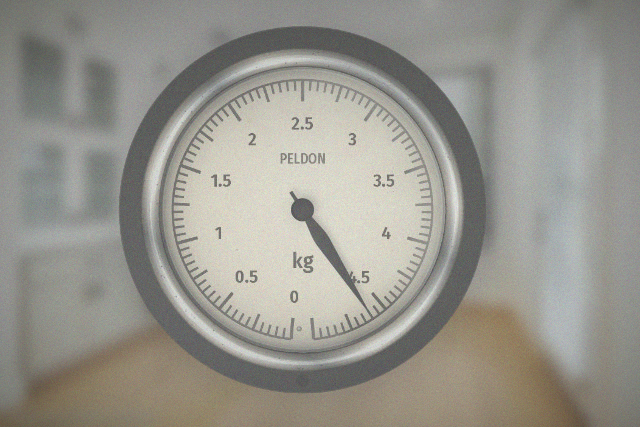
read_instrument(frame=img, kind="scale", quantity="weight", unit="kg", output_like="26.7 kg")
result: 4.6 kg
